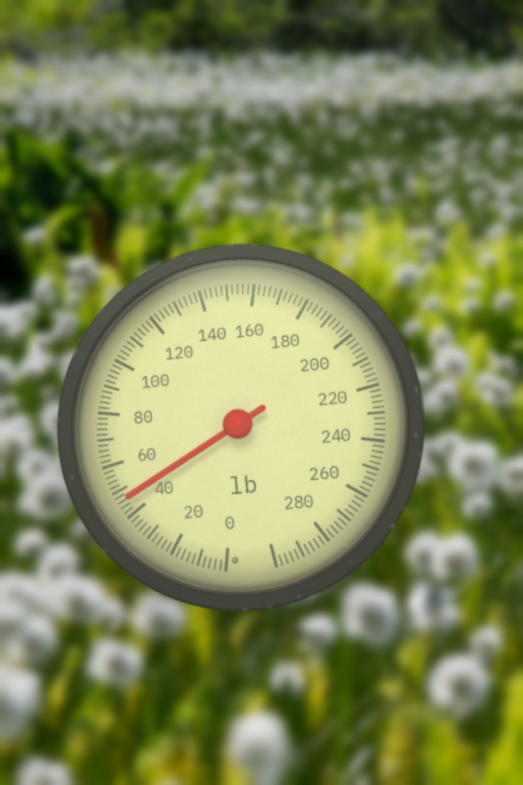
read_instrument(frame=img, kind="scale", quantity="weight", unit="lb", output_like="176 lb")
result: 46 lb
